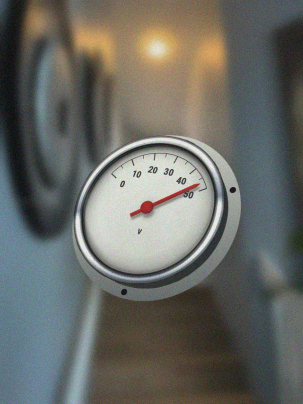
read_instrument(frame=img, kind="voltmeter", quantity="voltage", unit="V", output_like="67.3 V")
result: 47.5 V
